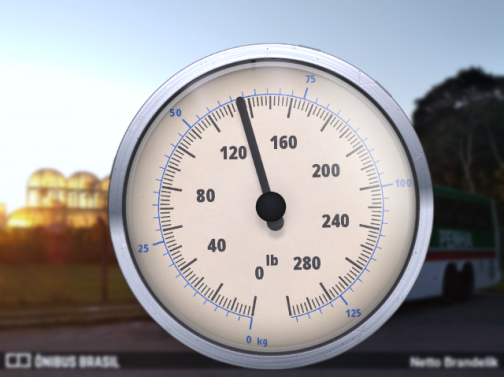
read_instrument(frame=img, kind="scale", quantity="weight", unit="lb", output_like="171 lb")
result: 136 lb
